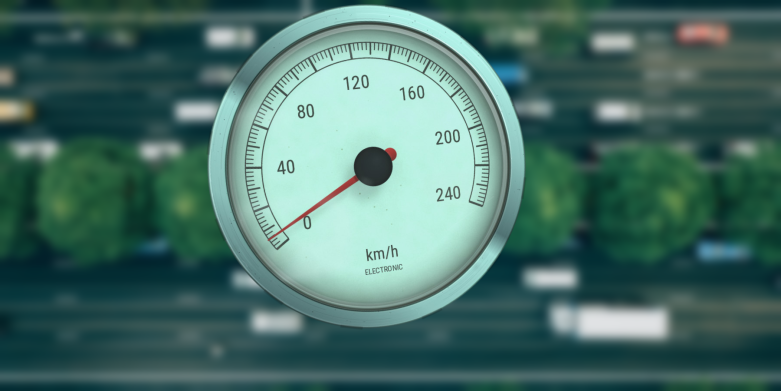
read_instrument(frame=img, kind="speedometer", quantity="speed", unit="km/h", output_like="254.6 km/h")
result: 6 km/h
